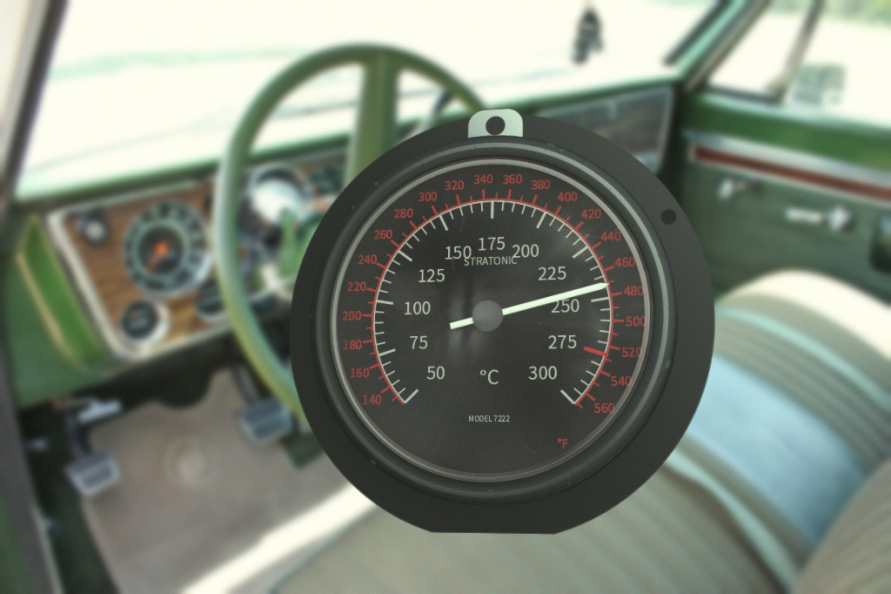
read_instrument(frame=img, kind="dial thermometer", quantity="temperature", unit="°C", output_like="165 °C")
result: 245 °C
